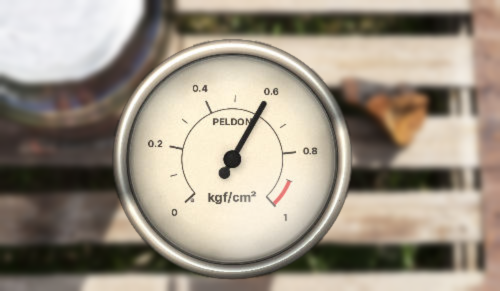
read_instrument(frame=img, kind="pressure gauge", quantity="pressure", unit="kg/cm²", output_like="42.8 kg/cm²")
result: 0.6 kg/cm²
